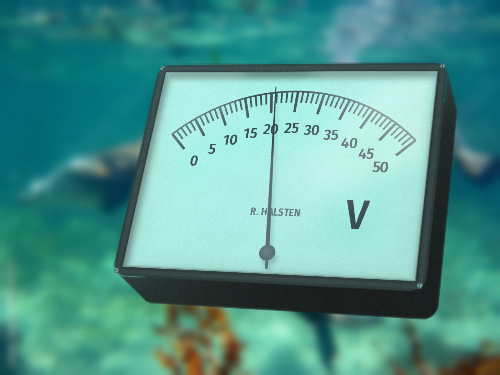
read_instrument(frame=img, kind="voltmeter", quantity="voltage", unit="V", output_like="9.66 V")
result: 21 V
